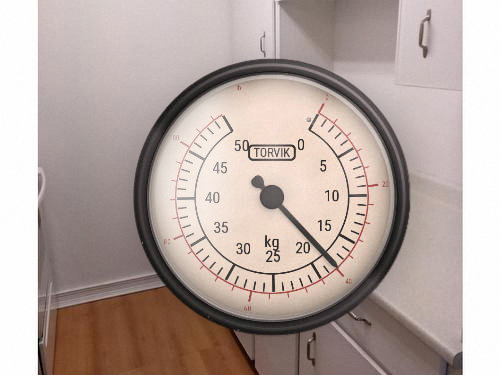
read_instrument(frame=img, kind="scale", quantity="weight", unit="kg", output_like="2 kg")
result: 18 kg
